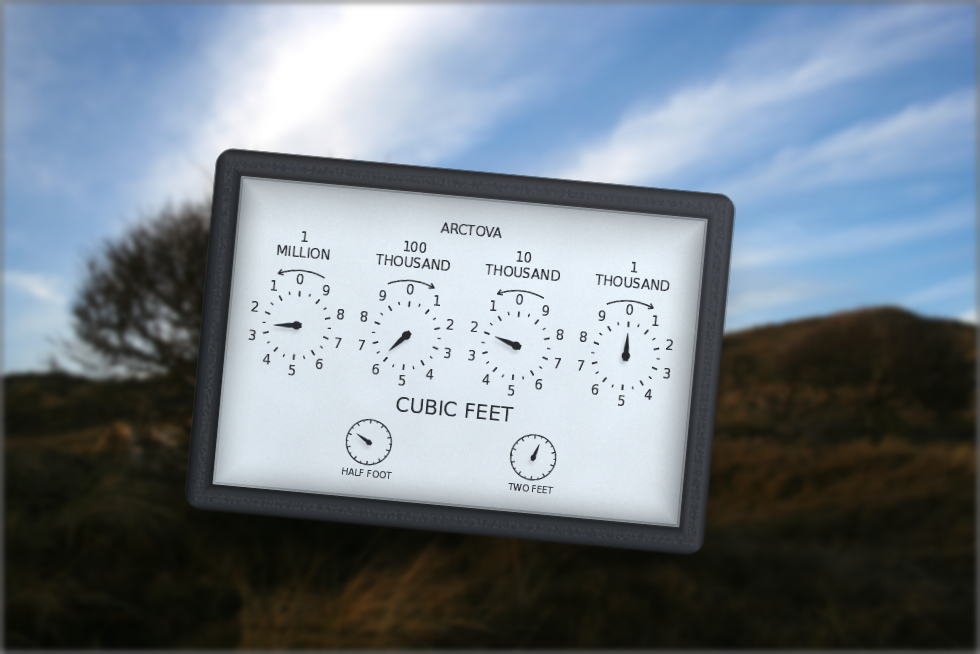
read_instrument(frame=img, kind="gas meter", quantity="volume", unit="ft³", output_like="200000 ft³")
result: 262000 ft³
